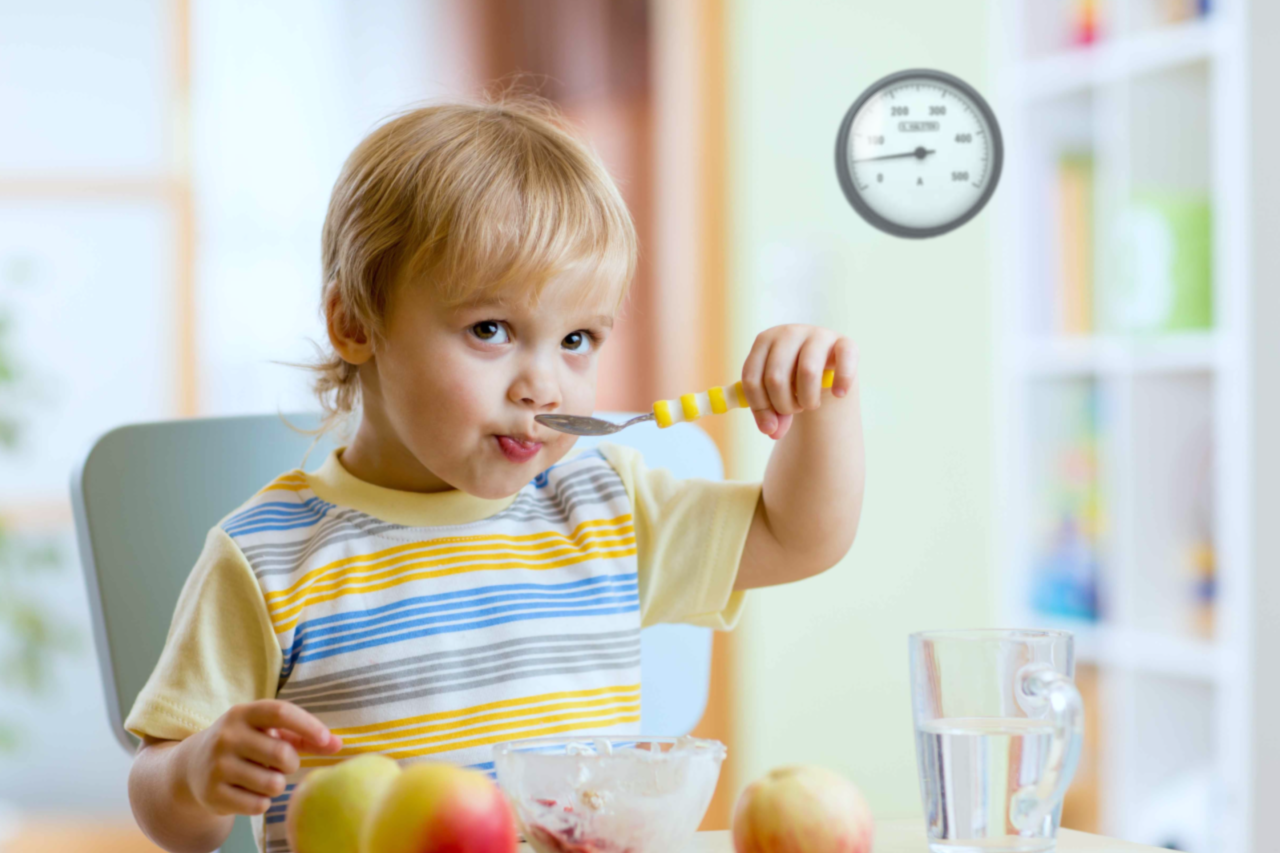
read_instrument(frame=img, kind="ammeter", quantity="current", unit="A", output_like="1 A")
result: 50 A
